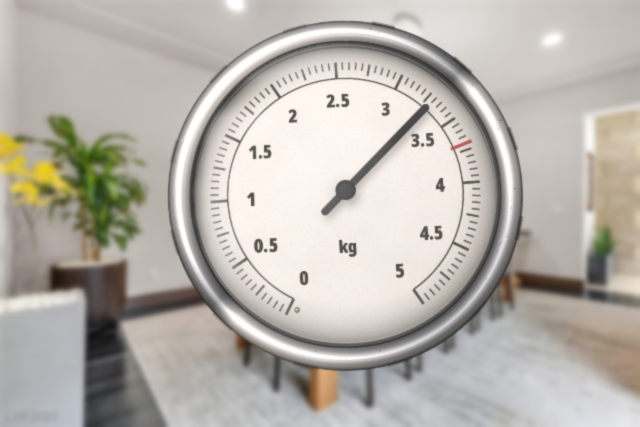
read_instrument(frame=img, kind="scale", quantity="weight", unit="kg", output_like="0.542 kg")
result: 3.3 kg
